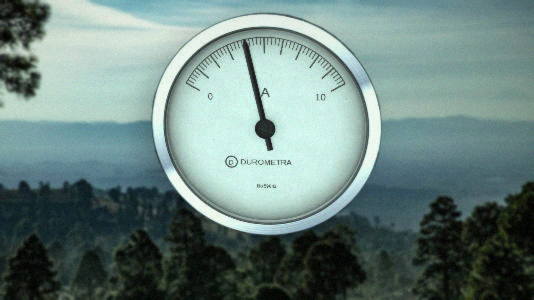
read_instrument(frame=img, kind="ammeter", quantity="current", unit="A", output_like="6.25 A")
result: 4 A
